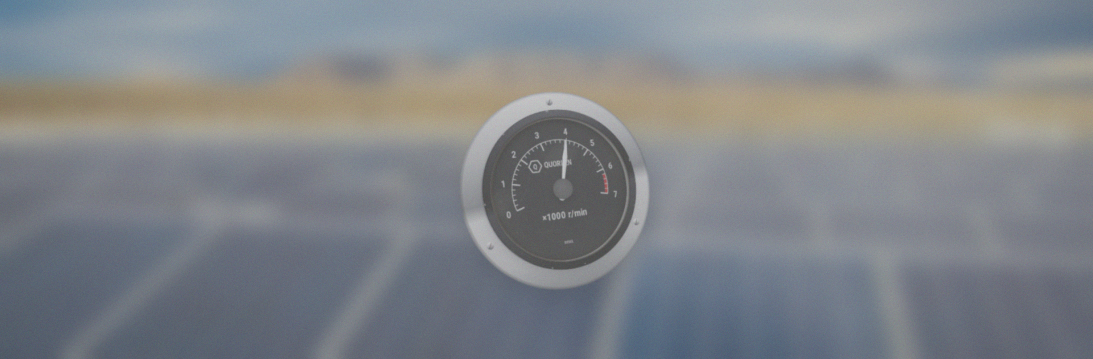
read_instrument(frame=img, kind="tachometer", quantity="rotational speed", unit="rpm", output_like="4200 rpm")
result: 4000 rpm
